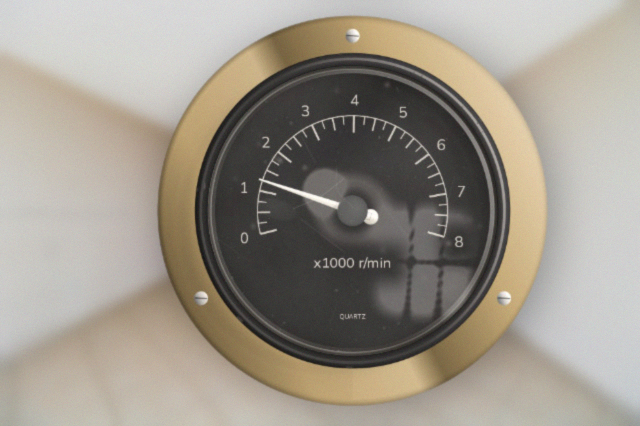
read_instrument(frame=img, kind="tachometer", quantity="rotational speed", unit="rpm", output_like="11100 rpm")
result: 1250 rpm
